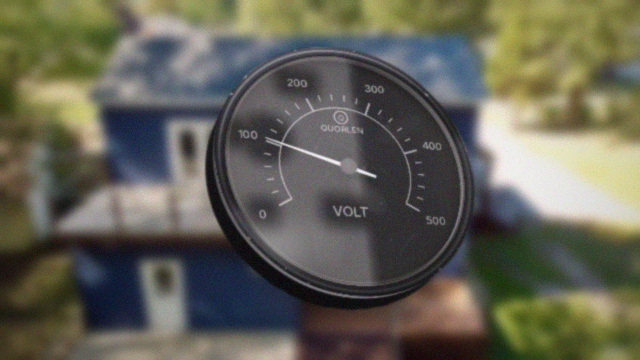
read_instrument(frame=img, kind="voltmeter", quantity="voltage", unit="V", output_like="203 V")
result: 100 V
